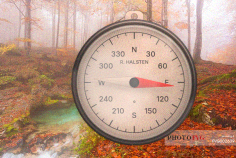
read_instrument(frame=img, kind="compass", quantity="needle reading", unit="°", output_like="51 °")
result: 95 °
